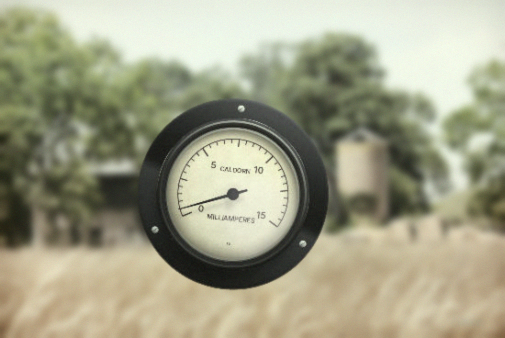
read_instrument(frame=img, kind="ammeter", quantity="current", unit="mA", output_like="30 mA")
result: 0.5 mA
